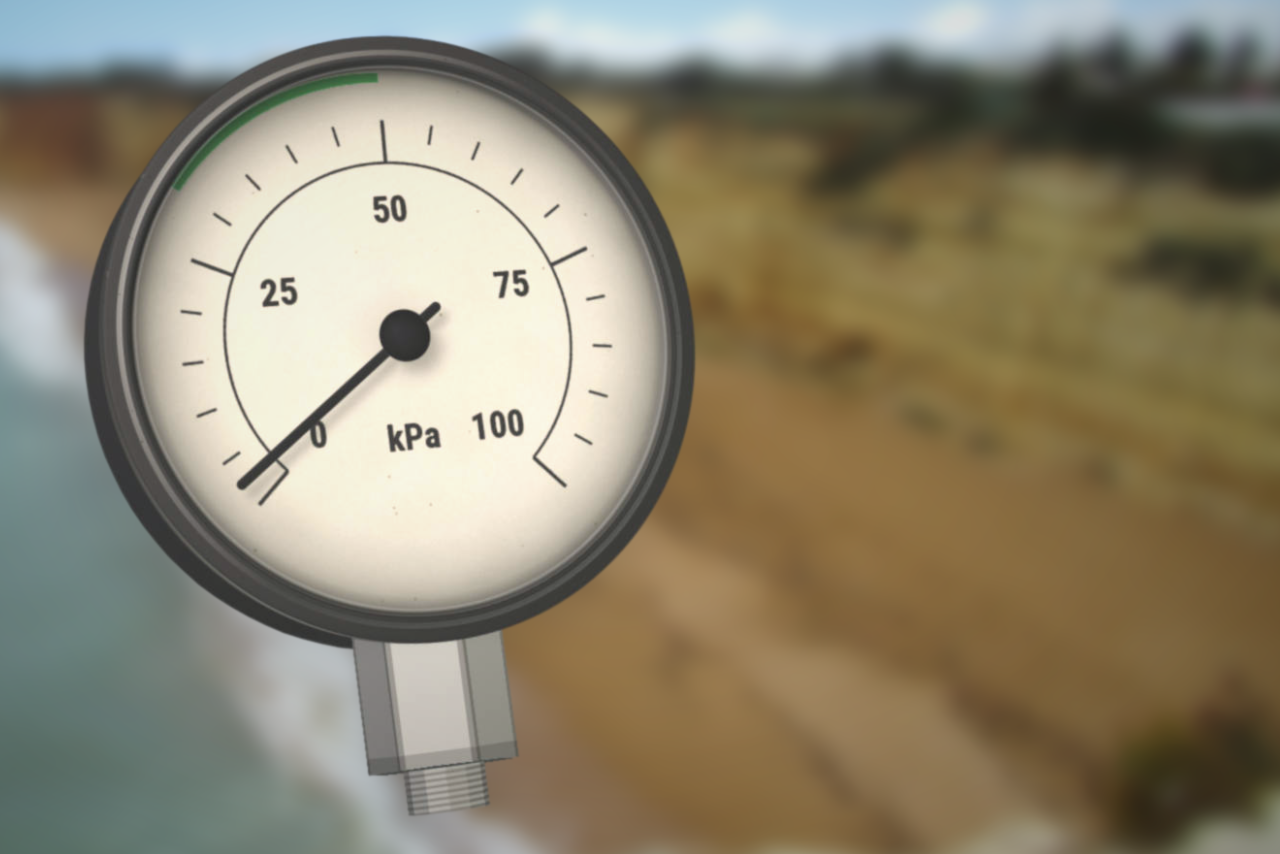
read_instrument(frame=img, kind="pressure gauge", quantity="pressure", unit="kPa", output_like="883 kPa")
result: 2.5 kPa
